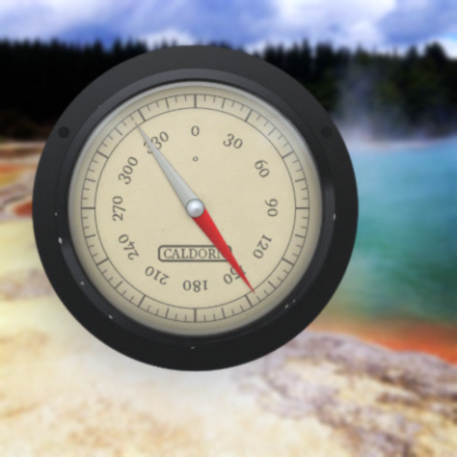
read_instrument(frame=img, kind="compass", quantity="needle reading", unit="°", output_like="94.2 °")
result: 145 °
